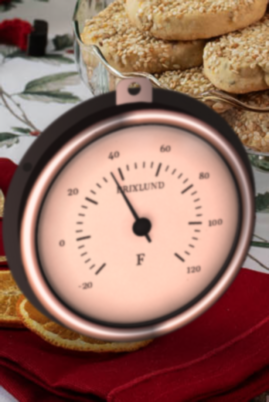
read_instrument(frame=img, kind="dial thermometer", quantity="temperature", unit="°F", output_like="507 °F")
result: 36 °F
